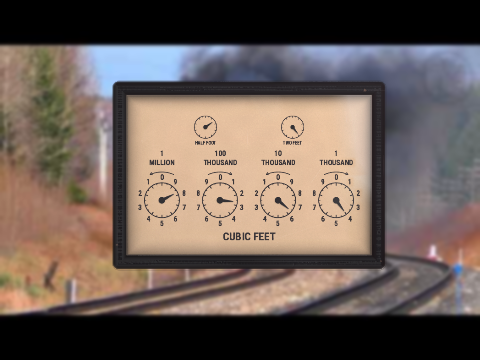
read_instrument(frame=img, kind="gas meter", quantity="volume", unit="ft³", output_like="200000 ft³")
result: 826400 ft³
